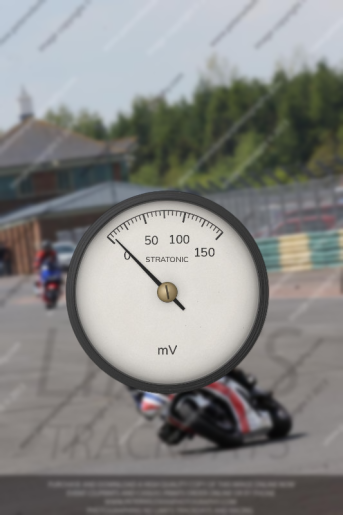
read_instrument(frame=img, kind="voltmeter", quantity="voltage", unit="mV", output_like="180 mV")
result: 5 mV
